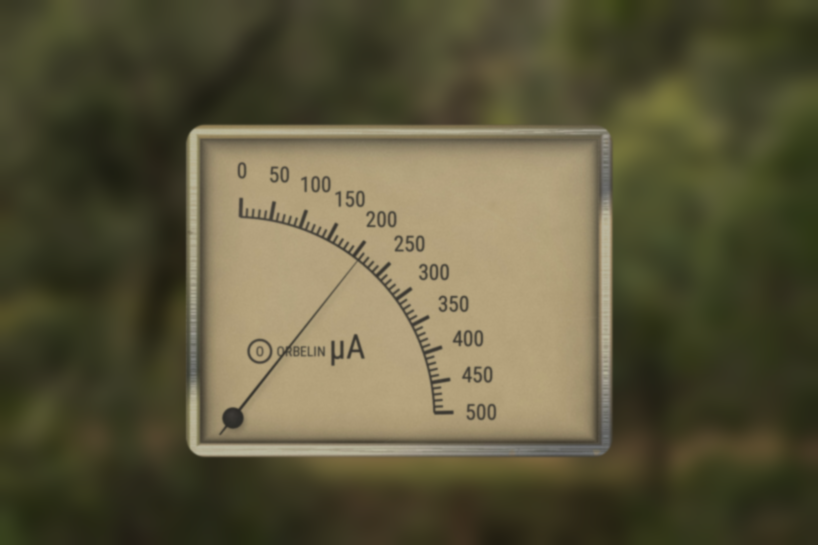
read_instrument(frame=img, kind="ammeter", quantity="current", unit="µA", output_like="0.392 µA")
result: 210 µA
